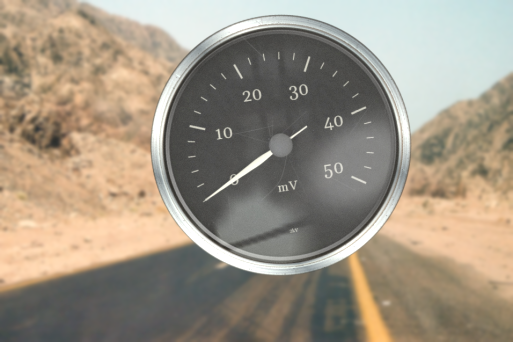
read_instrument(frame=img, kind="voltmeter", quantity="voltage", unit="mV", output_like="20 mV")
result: 0 mV
